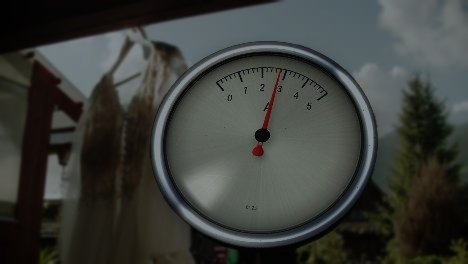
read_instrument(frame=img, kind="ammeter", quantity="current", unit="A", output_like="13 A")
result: 2.8 A
